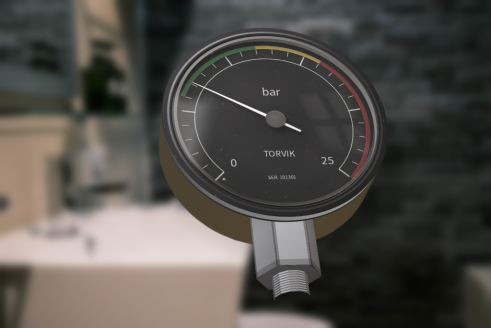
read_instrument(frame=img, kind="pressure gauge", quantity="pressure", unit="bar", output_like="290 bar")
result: 7 bar
